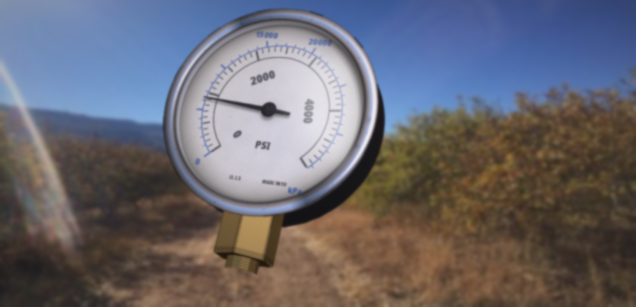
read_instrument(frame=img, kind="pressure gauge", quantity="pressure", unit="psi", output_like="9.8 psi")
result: 900 psi
